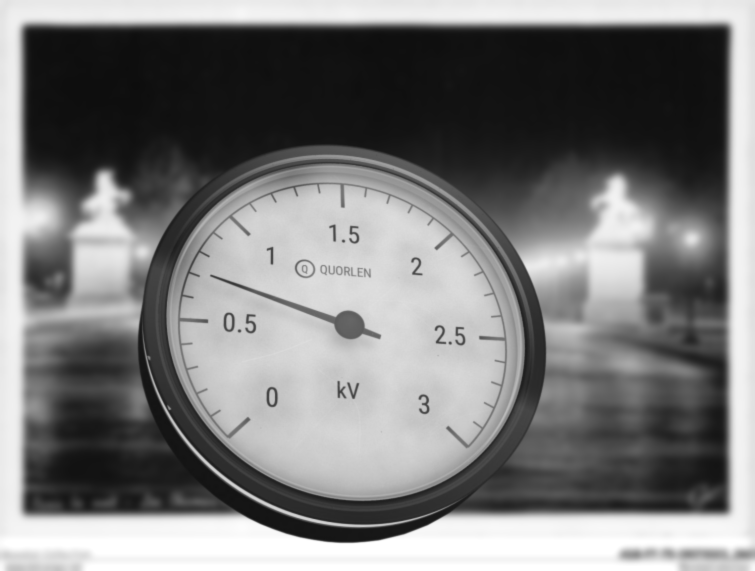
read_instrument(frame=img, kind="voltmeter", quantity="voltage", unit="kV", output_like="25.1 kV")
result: 0.7 kV
